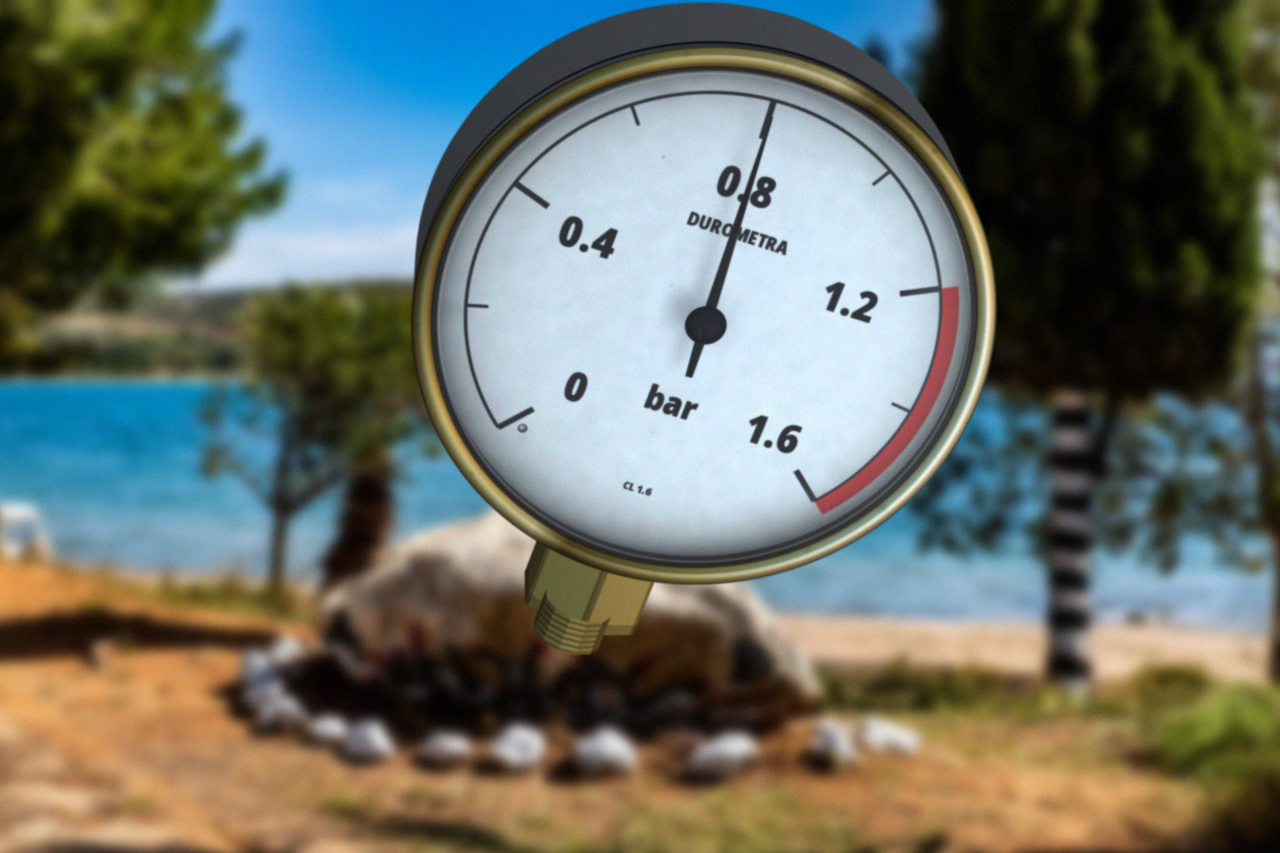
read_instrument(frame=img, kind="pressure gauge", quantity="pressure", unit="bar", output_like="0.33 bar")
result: 0.8 bar
